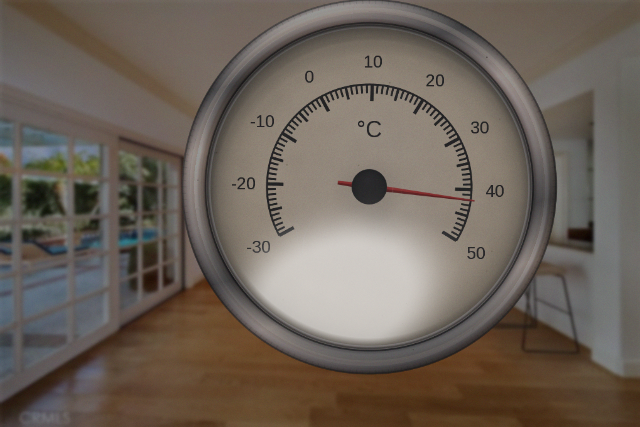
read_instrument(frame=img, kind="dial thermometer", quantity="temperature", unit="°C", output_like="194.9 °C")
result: 42 °C
